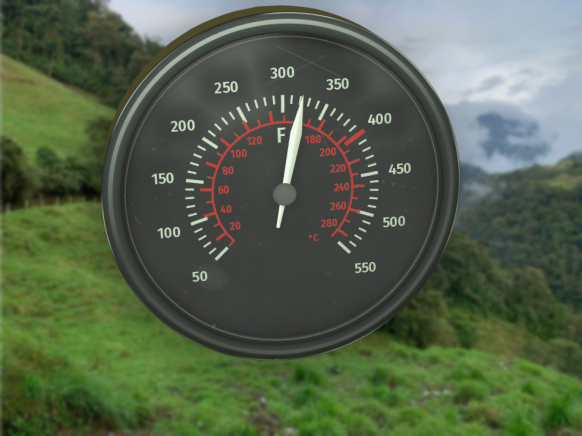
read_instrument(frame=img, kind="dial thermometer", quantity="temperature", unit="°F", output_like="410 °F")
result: 320 °F
